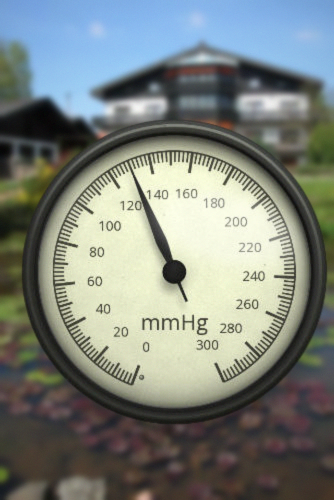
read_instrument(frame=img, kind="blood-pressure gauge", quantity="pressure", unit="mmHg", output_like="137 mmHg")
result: 130 mmHg
